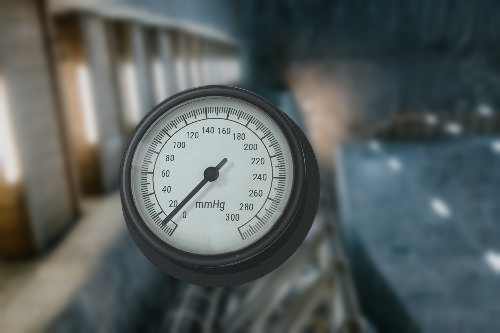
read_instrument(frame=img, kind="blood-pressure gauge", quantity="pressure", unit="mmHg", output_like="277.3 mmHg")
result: 10 mmHg
